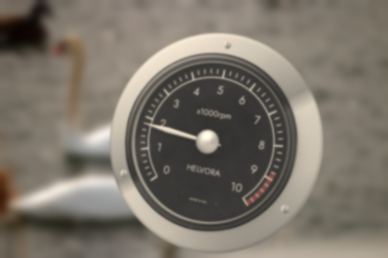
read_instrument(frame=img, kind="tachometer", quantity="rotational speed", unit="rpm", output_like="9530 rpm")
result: 1800 rpm
